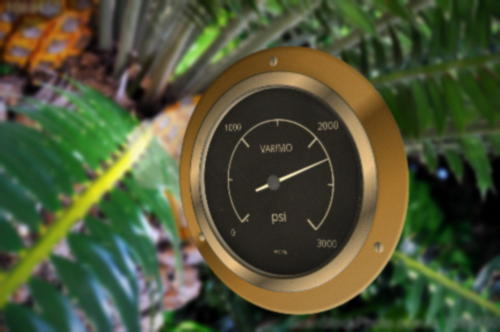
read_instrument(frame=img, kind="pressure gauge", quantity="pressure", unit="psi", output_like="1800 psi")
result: 2250 psi
